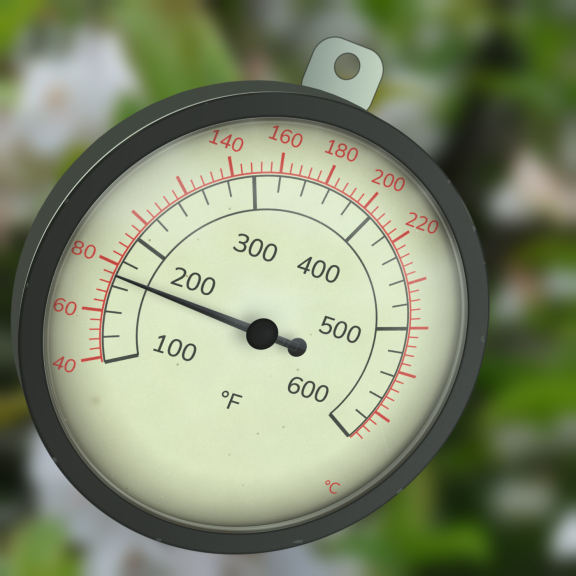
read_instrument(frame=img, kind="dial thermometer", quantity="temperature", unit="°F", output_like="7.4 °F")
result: 170 °F
